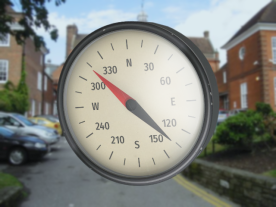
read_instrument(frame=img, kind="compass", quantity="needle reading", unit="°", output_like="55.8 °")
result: 315 °
